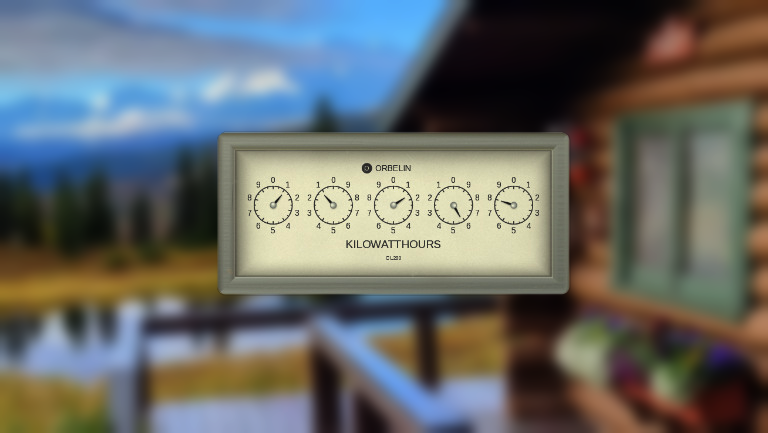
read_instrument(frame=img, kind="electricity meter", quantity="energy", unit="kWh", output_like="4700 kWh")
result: 11158 kWh
